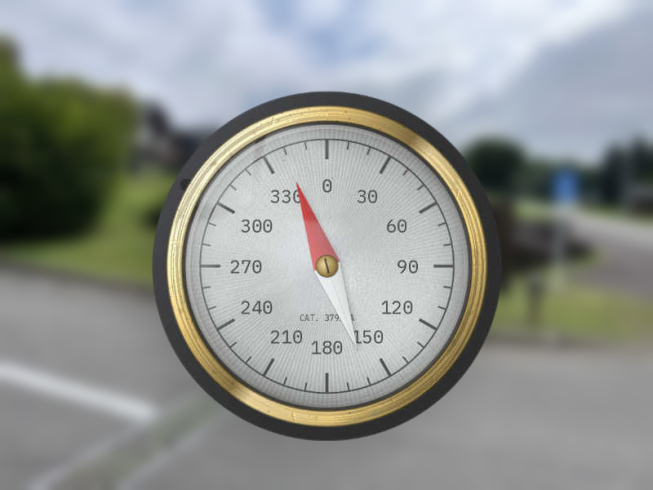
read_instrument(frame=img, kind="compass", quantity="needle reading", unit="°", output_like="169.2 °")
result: 340 °
